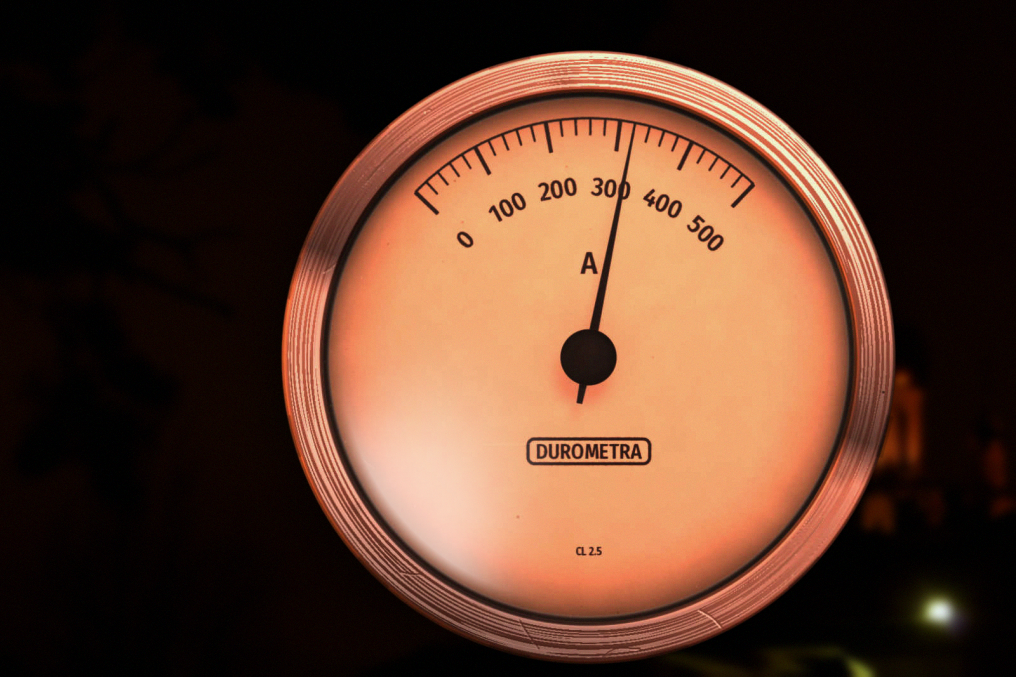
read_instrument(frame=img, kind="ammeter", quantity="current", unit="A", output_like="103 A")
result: 320 A
